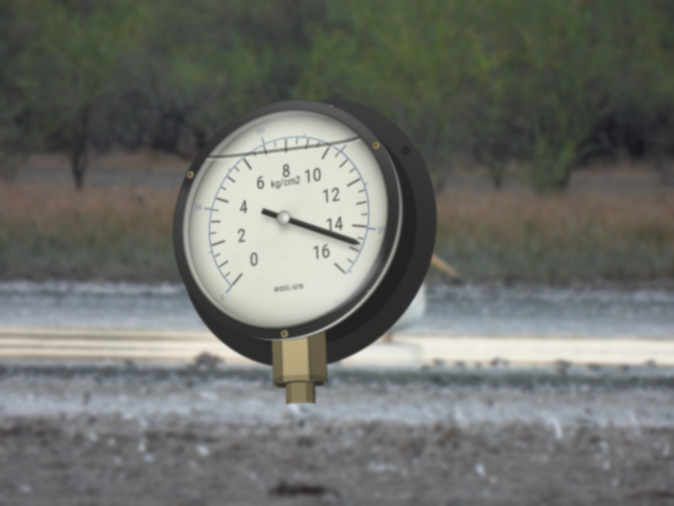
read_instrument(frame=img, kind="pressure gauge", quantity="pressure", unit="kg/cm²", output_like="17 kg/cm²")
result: 14.75 kg/cm²
